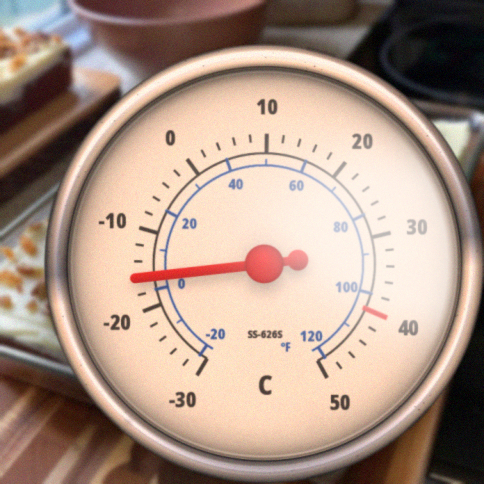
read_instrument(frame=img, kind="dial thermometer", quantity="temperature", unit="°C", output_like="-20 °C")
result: -16 °C
